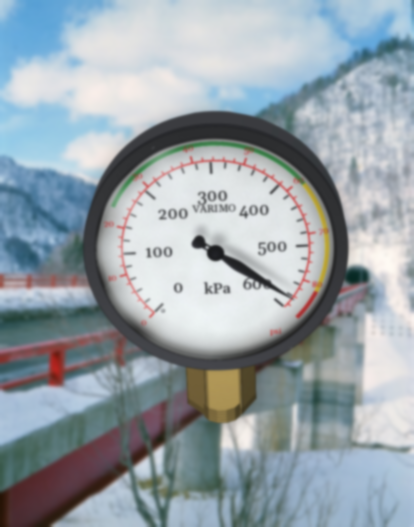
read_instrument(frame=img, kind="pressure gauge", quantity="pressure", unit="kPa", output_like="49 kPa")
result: 580 kPa
